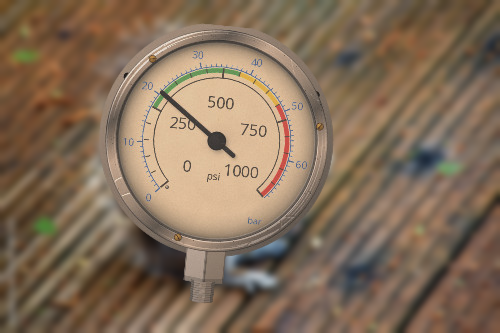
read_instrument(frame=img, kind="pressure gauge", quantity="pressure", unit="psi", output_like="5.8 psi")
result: 300 psi
